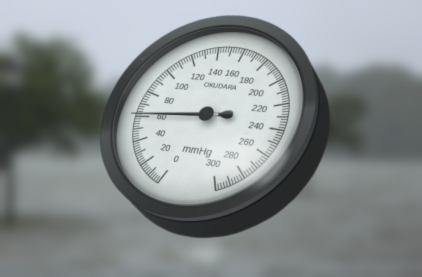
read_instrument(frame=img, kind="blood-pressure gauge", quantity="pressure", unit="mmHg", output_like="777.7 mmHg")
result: 60 mmHg
